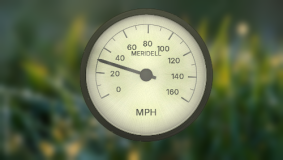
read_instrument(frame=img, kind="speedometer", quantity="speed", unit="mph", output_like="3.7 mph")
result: 30 mph
